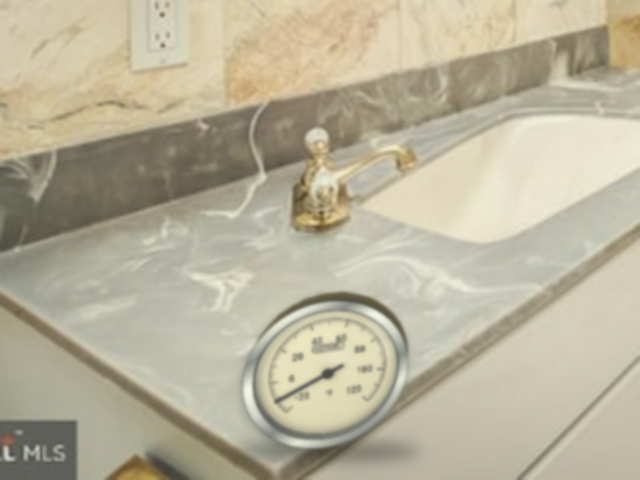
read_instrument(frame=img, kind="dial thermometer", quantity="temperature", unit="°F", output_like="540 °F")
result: -10 °F
